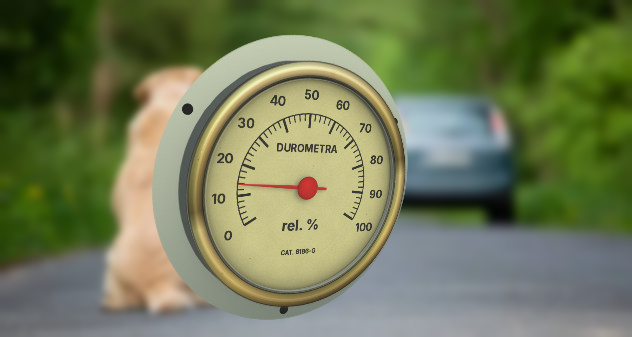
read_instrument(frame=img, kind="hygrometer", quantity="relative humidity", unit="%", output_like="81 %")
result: 14 %
